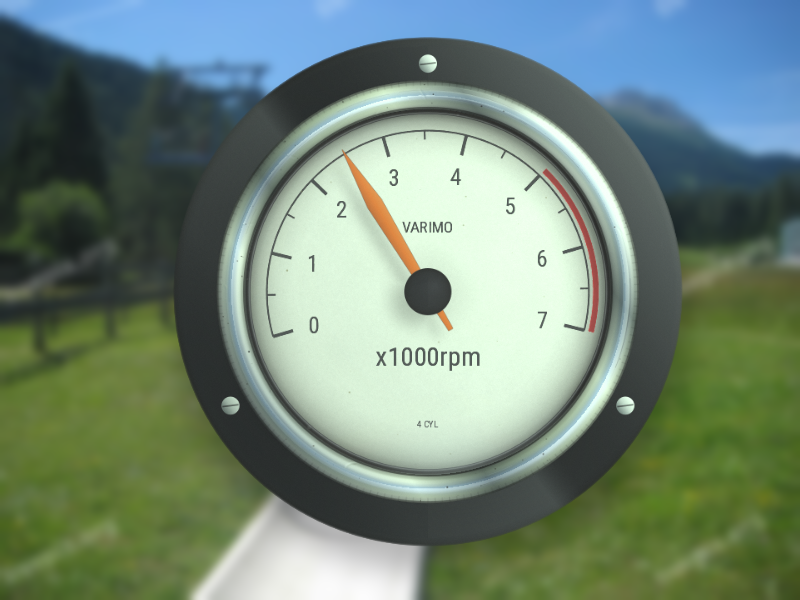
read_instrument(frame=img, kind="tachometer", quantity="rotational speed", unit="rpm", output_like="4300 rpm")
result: 2500 rpm
